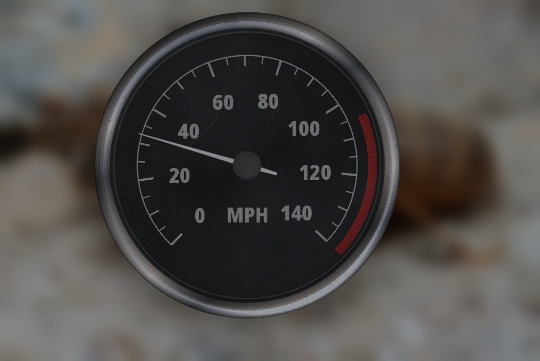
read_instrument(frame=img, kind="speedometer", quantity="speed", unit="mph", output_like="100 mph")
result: 32.5 mph
